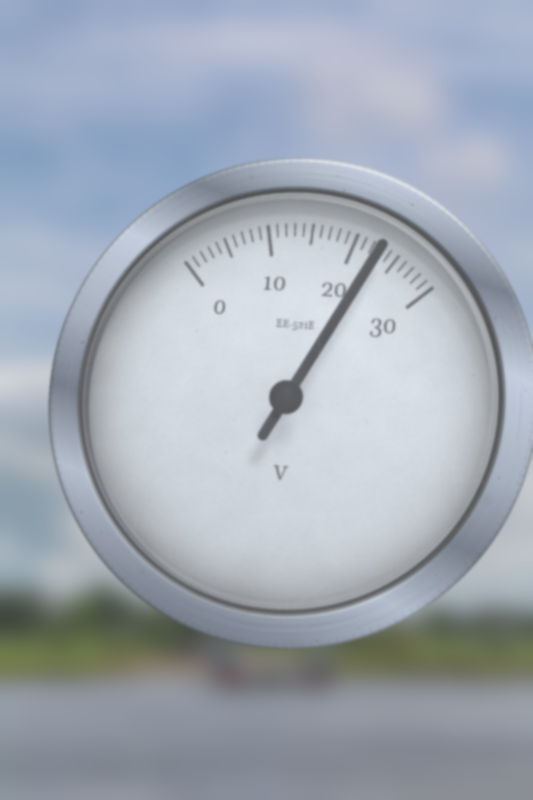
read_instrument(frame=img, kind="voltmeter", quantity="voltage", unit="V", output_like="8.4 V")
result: 23 V
